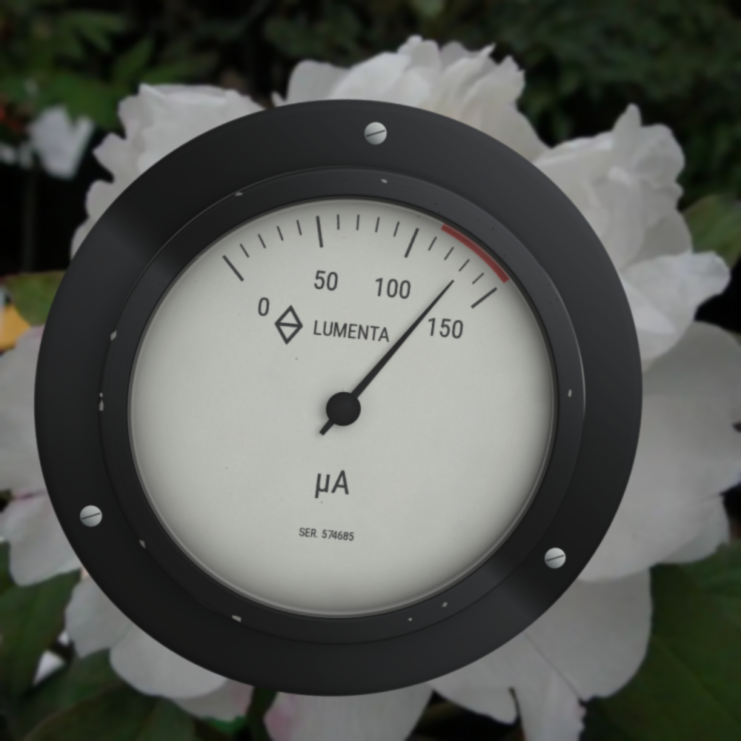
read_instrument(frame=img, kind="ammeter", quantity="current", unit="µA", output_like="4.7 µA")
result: 130 µA
